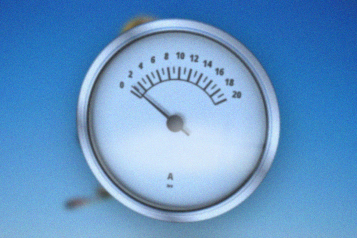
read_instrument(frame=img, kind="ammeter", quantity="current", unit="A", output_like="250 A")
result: 1 A
